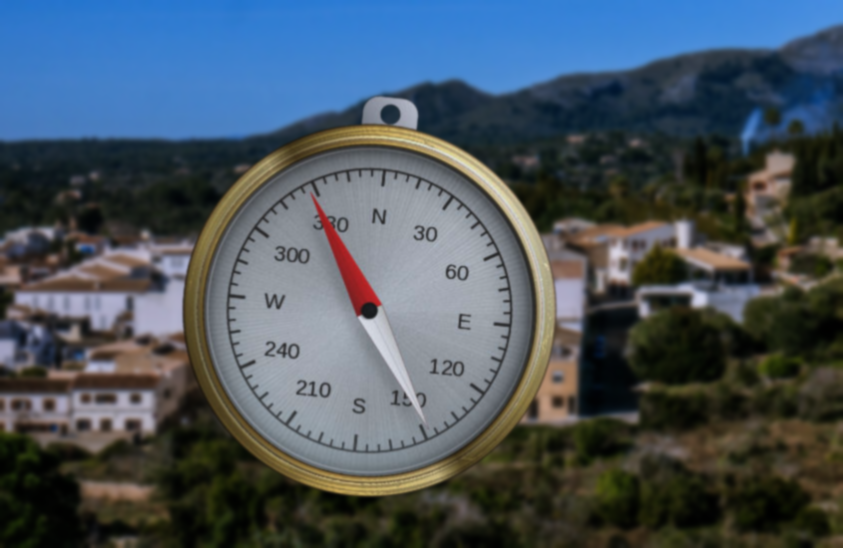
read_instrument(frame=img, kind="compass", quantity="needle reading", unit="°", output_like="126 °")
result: 327.5 °
